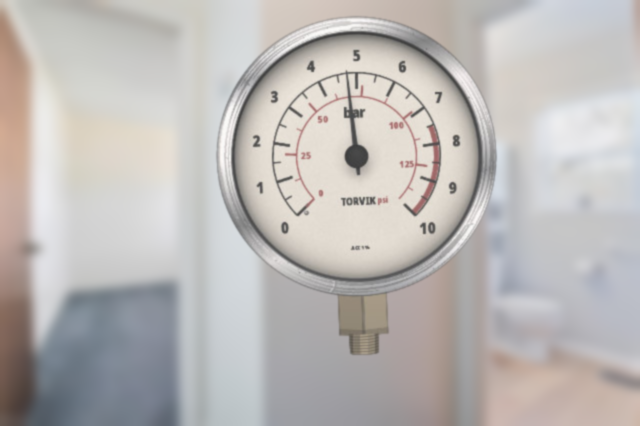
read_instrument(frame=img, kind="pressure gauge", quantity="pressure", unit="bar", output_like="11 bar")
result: 4.75 bar
